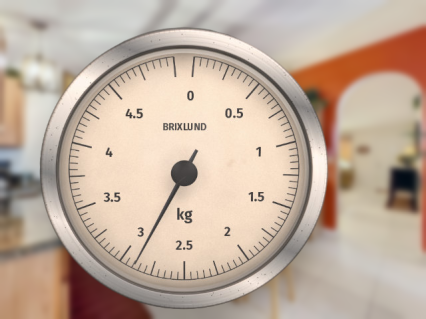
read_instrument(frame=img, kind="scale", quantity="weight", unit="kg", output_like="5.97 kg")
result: 2.9 kg
